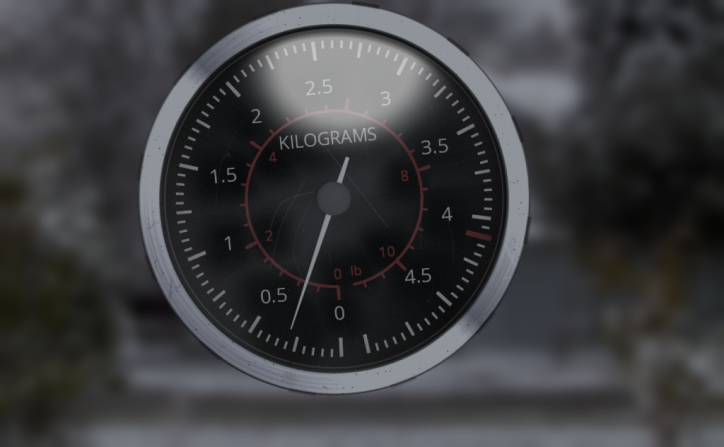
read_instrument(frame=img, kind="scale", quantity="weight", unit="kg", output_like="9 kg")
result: 0.3 kg
